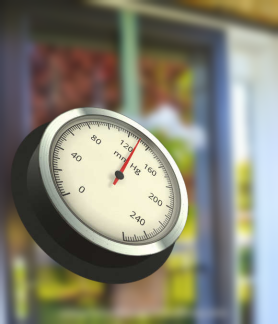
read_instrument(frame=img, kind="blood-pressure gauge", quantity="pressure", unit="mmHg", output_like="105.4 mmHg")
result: 130 mmHg
